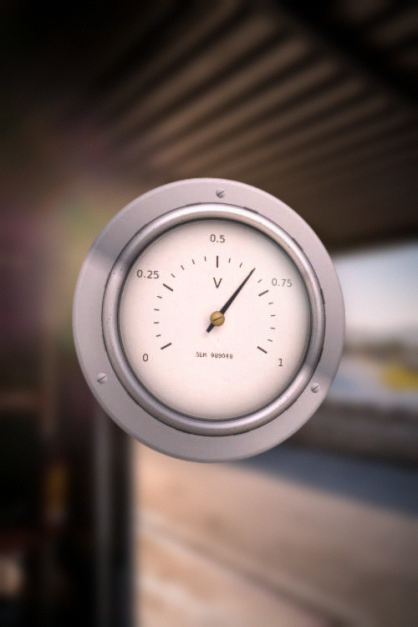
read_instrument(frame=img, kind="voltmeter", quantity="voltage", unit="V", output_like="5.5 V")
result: 0.65 V
